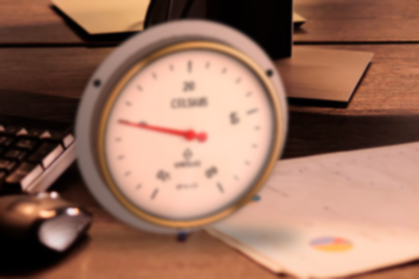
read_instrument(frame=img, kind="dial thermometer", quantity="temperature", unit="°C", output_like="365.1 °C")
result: 0 °C
